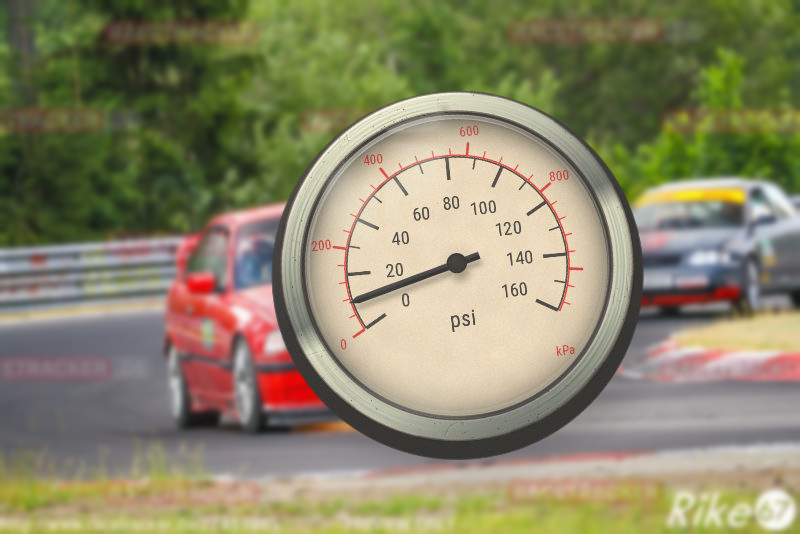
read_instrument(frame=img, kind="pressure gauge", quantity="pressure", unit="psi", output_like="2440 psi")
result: 10 psi
